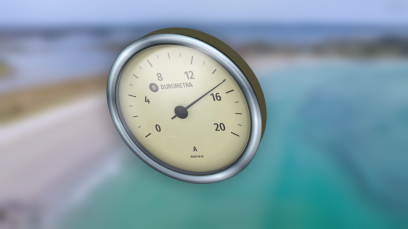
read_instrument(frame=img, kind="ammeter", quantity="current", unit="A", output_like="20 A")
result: 15 A
